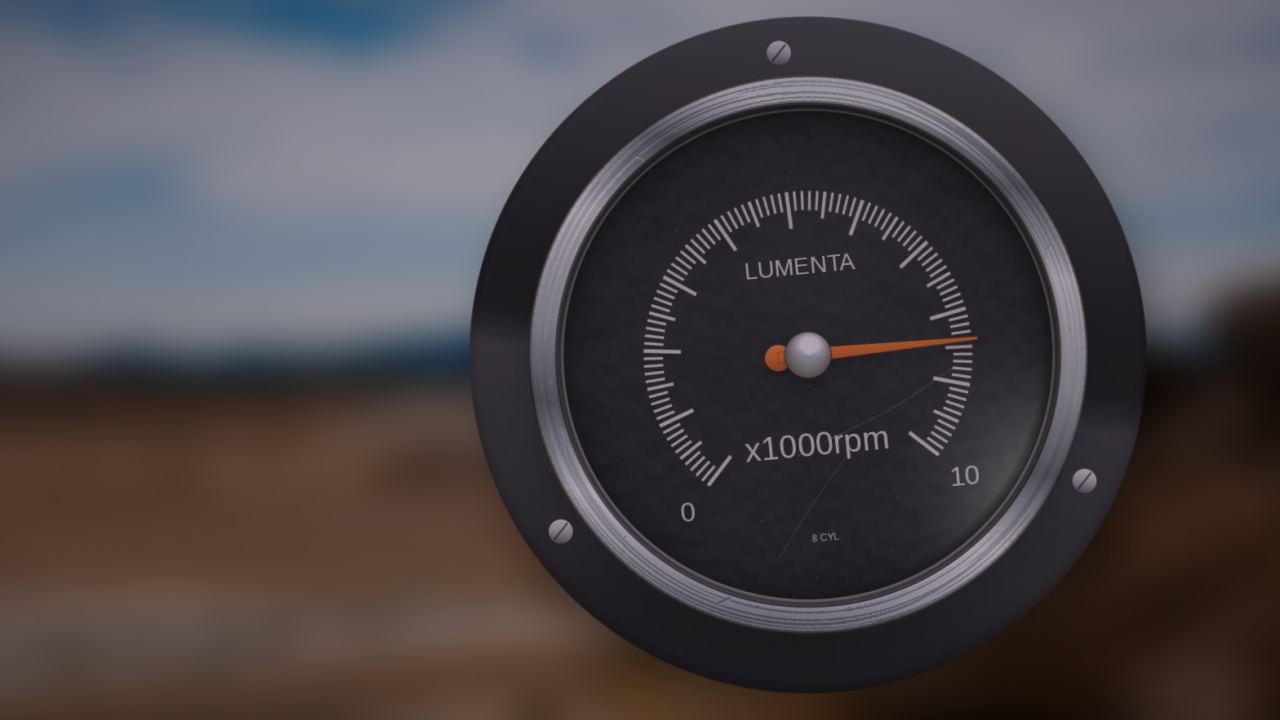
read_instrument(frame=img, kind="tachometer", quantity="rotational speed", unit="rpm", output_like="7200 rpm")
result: 8400 rpm
